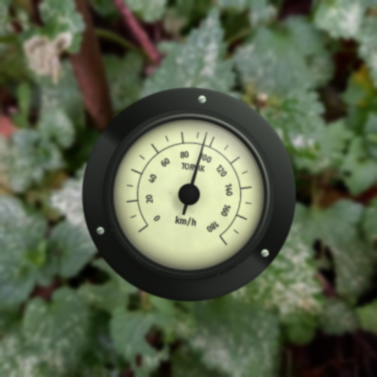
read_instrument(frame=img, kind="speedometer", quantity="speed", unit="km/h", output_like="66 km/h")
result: 95 km/h
